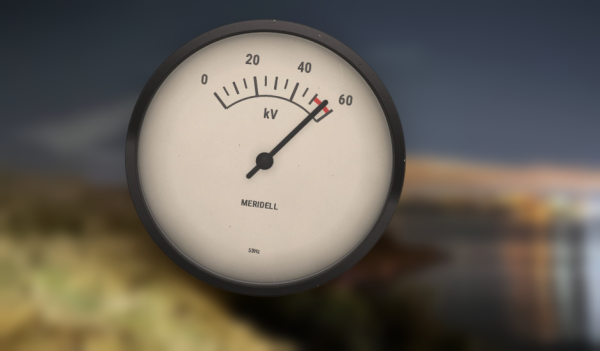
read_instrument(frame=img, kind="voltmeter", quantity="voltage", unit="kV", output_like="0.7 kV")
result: 55 kV
